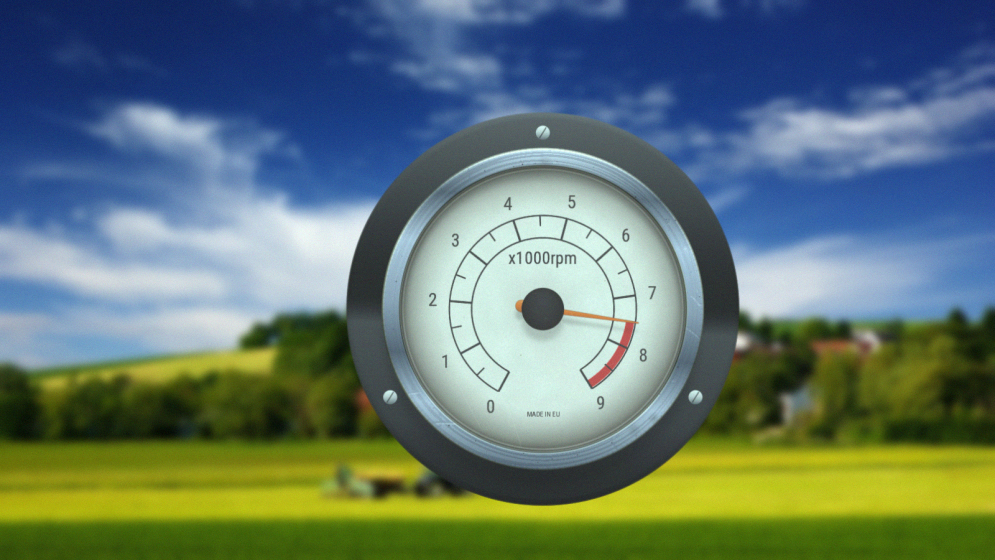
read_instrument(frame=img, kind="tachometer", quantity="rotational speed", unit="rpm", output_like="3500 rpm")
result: 7500 rpm
